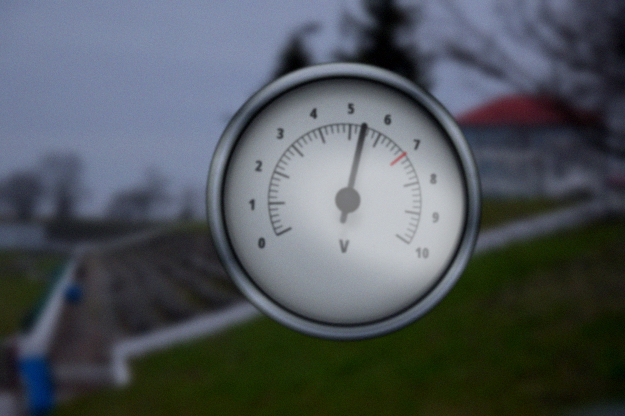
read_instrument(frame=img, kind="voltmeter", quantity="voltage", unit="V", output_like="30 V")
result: 5.4 V
